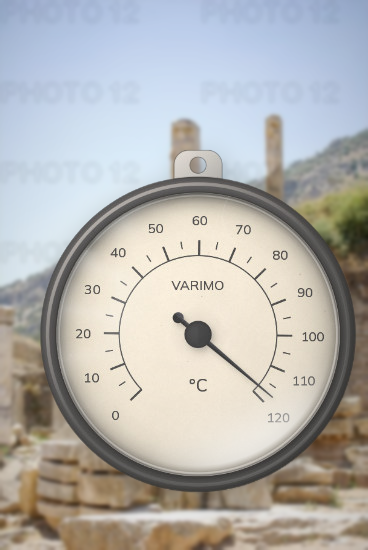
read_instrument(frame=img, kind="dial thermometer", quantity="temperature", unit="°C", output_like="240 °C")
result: 117.5 °C
